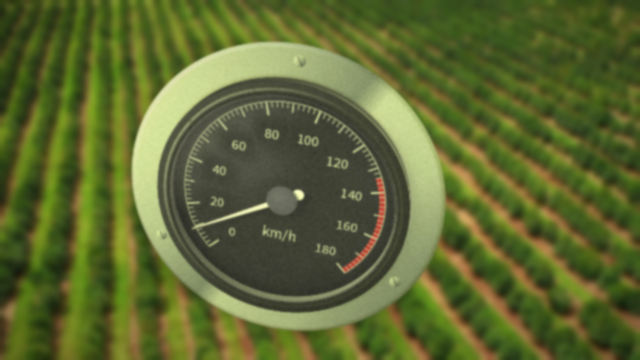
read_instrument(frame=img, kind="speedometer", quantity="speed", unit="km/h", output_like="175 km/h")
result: 10 km/h
